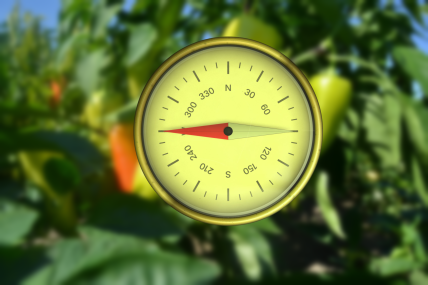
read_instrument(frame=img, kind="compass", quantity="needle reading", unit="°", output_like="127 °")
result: 270 °
